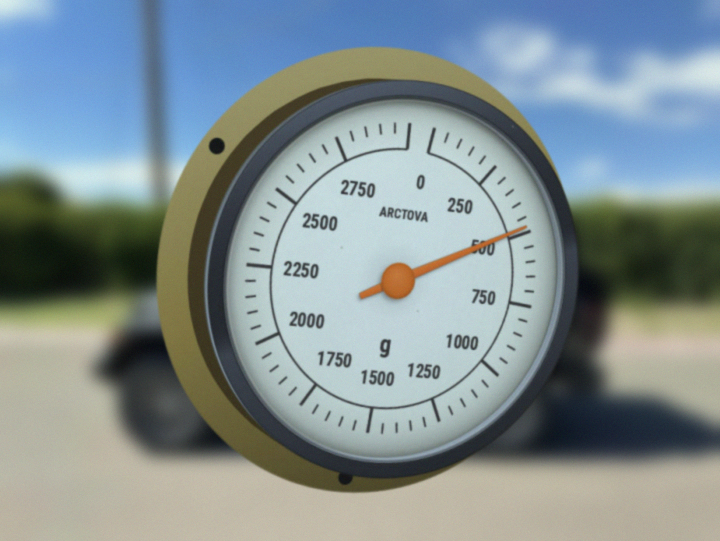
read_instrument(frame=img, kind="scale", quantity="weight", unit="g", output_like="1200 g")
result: 475 g
